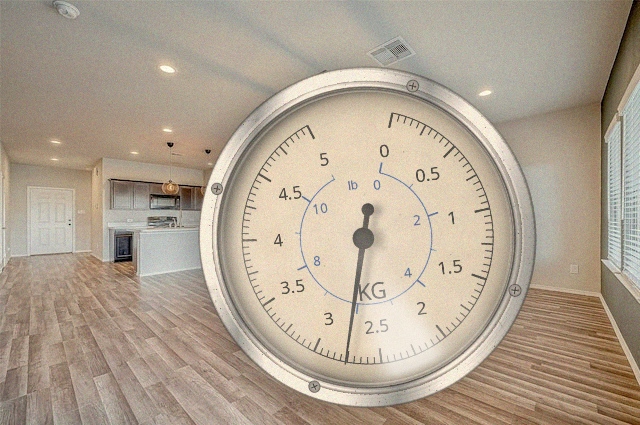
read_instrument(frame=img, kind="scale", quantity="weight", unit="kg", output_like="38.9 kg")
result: 2.75 kg
